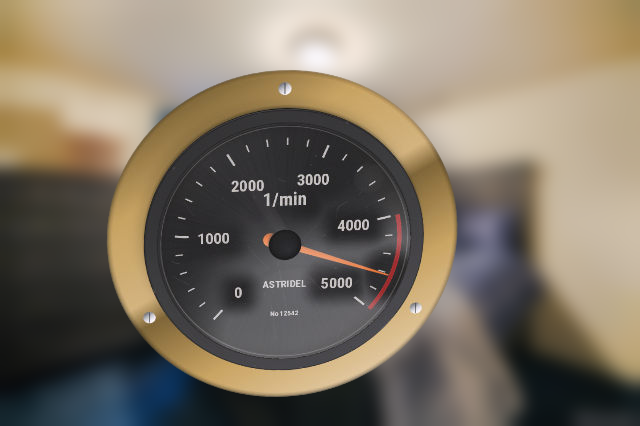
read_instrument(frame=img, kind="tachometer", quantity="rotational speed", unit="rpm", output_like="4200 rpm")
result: 4600 rpm
